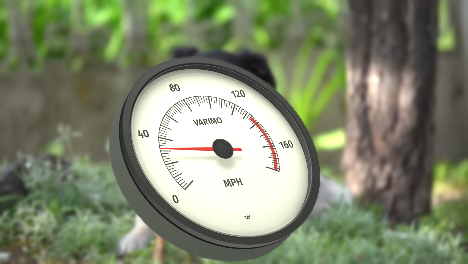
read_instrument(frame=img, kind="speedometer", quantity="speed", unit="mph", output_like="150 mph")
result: 30 mph
